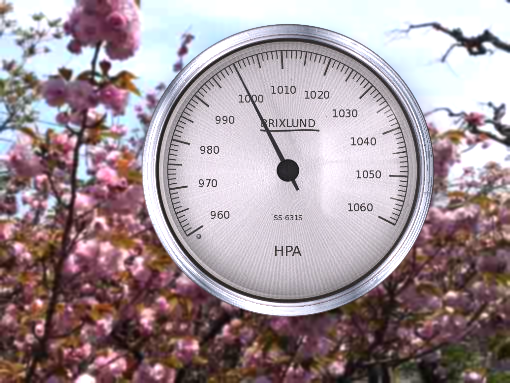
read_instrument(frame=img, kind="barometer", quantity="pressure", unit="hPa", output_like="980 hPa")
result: 1000 hPa
